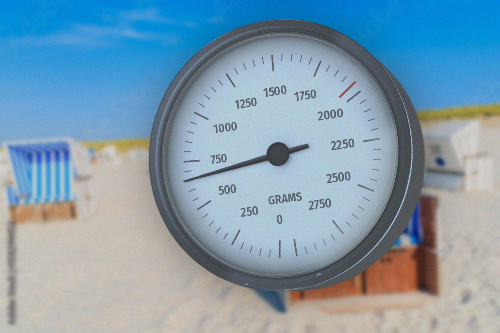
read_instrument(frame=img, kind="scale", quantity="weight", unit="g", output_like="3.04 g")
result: 650 g
